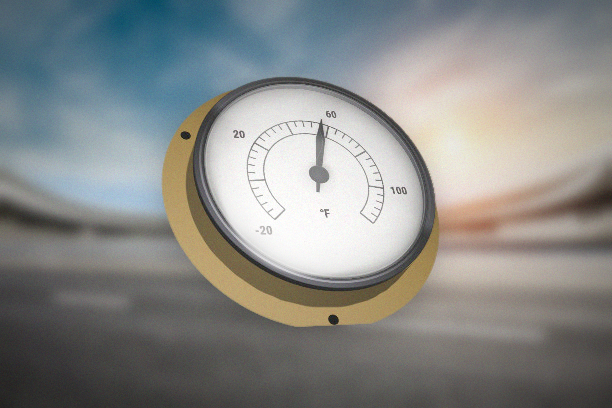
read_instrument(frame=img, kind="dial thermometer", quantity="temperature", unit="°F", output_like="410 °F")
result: 56 °F
